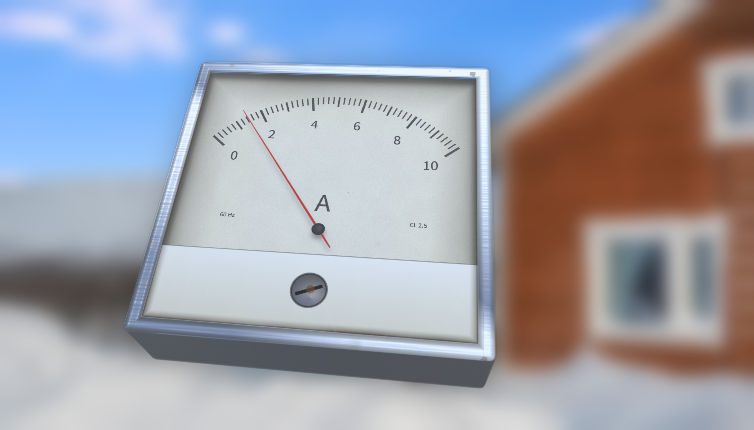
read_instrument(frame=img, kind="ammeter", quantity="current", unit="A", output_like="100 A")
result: 1.4 A
